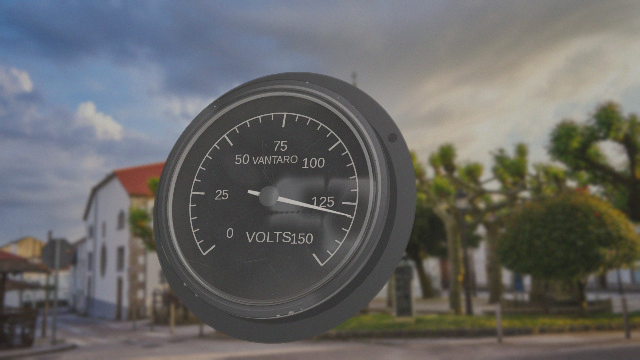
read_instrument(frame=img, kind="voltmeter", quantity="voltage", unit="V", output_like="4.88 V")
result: 130 V
